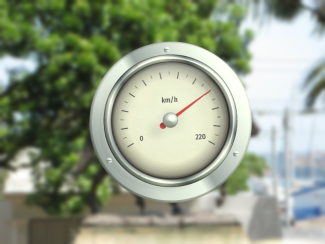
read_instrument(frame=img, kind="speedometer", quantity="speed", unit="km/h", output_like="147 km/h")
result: 160 km/h
